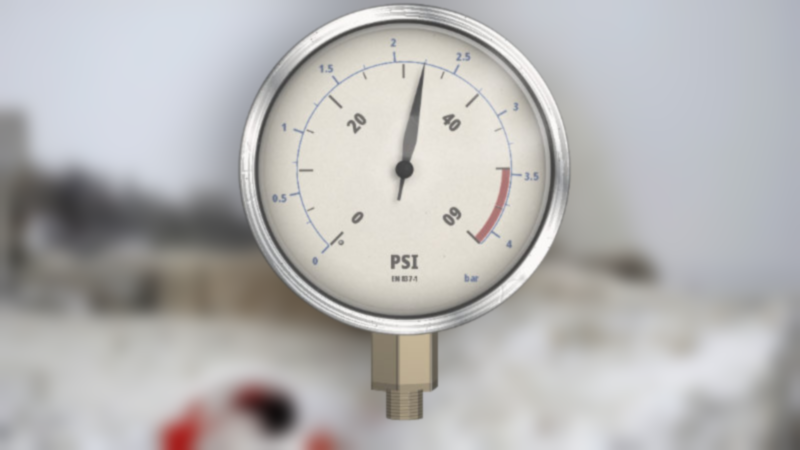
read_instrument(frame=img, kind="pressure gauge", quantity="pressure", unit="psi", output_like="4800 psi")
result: 32.5 psi
